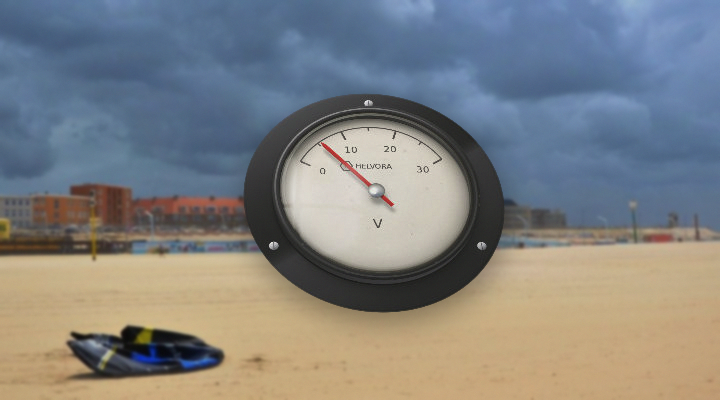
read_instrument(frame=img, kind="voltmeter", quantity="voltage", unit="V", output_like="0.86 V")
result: 5 V
